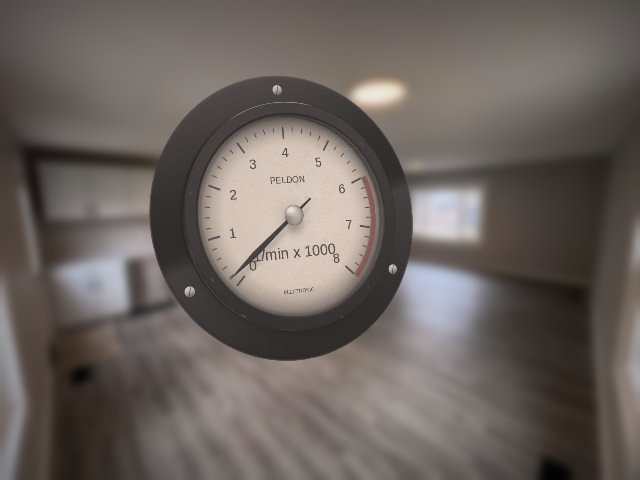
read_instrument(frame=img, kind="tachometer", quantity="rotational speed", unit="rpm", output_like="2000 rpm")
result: 200 rpm
